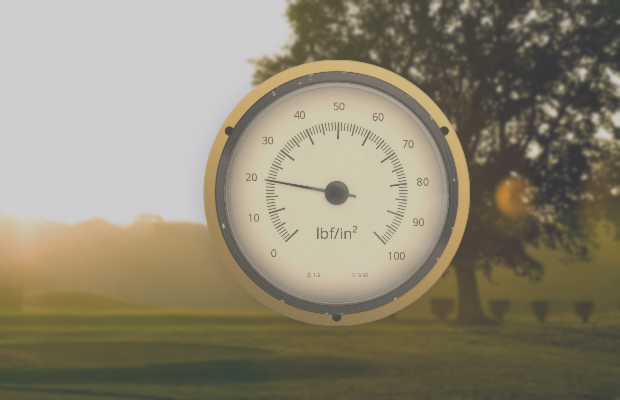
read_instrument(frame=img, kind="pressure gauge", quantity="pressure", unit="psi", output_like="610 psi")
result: 20 psi
